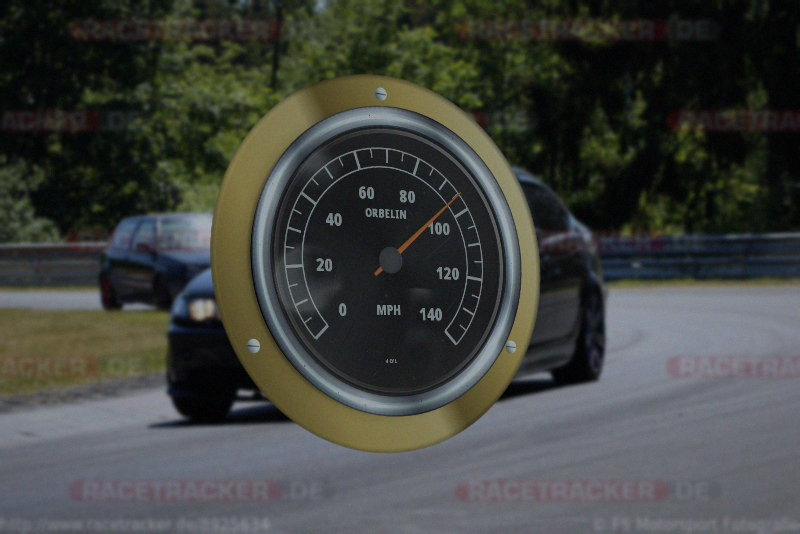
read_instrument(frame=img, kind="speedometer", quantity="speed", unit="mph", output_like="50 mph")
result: 95 mph
